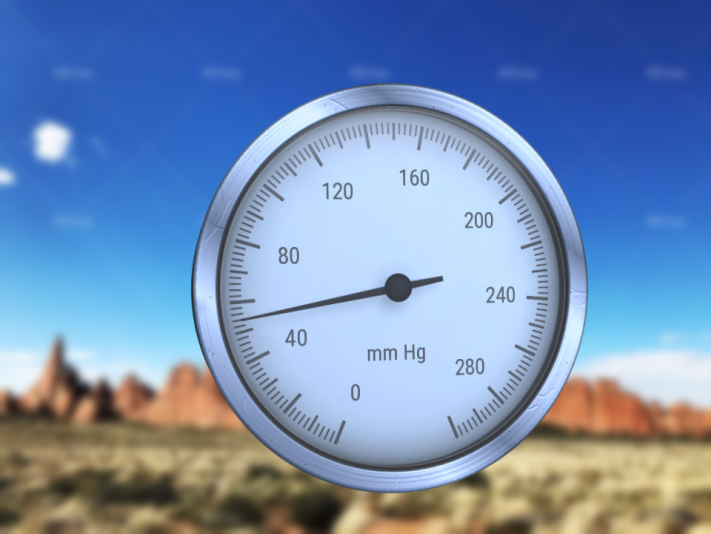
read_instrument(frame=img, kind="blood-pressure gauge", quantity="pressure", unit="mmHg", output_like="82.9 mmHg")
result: 54 mmHg
